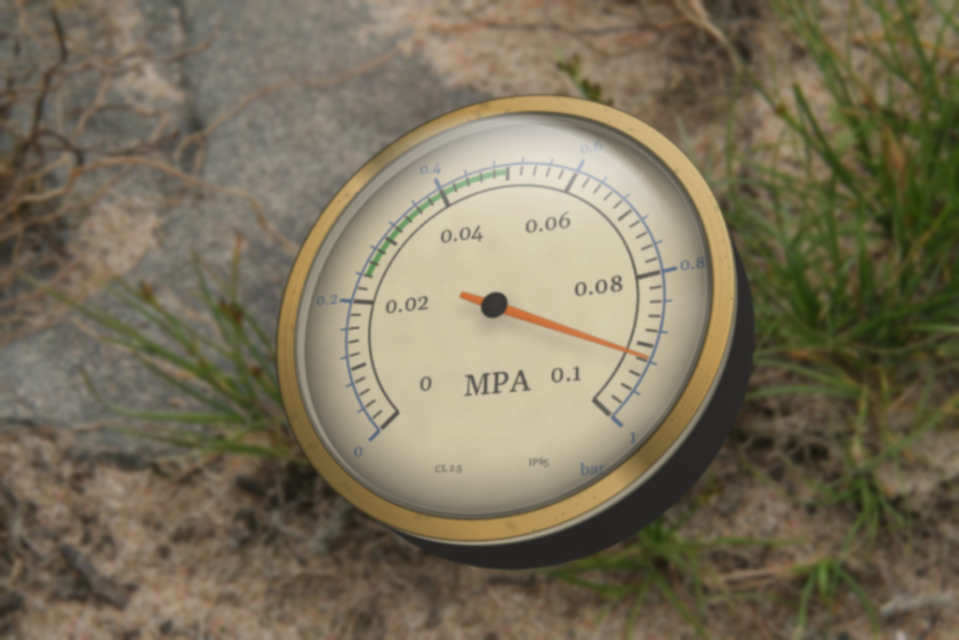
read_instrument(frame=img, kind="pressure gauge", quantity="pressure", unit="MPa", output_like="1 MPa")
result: 0.092 MPa
